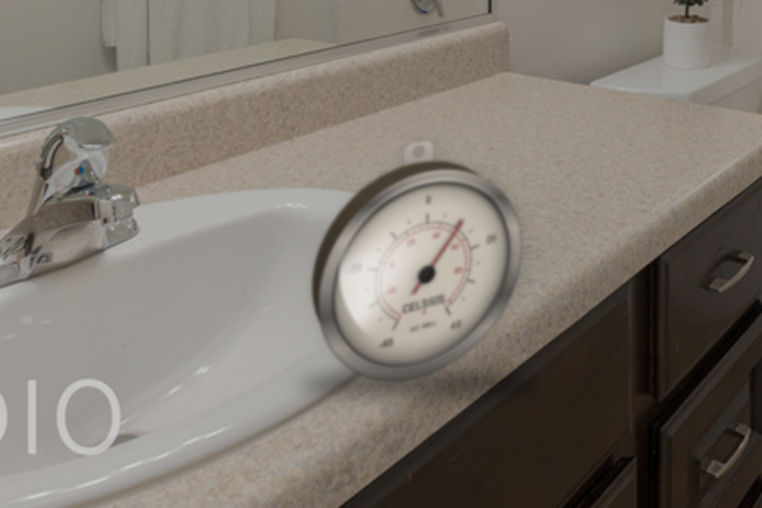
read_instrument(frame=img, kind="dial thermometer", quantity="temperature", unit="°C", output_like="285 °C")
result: 10 °C
